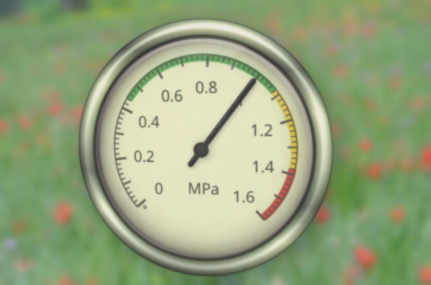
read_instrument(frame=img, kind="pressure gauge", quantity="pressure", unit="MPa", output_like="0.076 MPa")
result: 1 MPa
